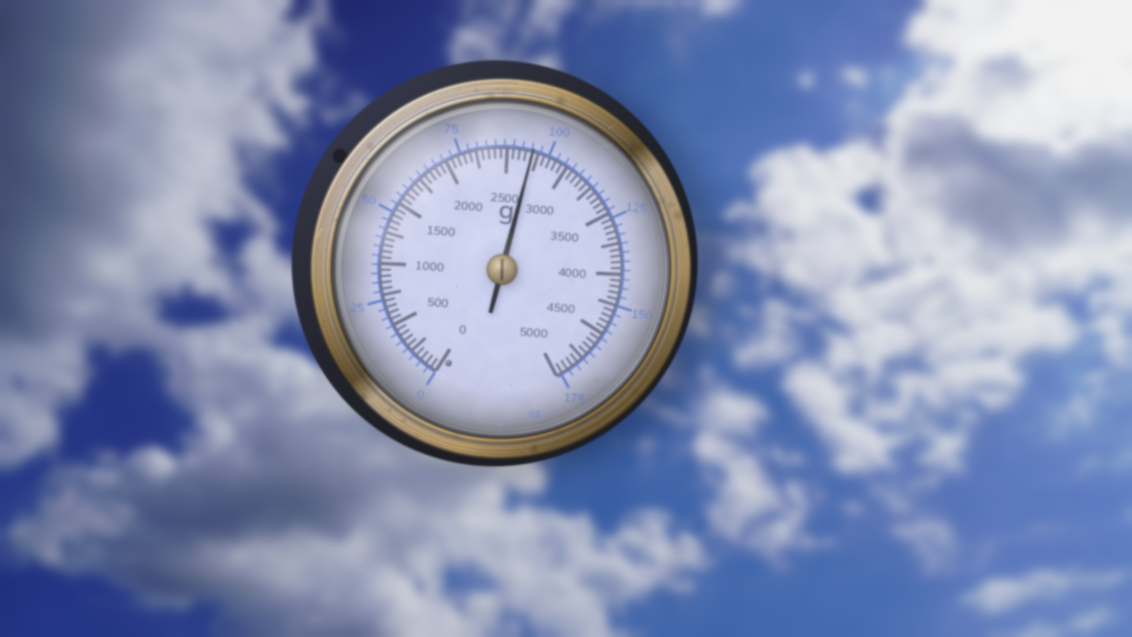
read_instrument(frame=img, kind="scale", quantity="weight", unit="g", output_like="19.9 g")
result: 2700 g
